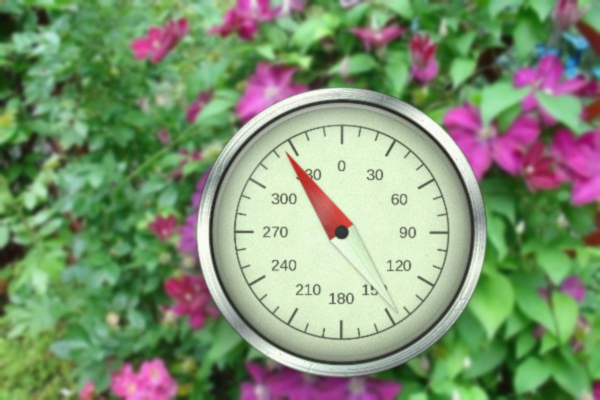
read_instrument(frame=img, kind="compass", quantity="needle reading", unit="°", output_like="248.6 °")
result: 325 °
